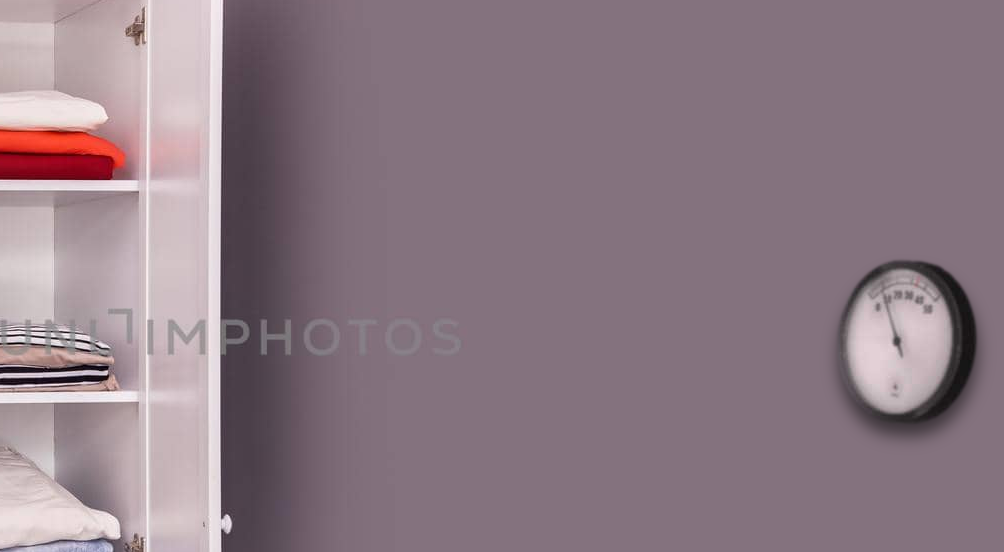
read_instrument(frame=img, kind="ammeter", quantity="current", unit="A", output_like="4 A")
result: 10 A
